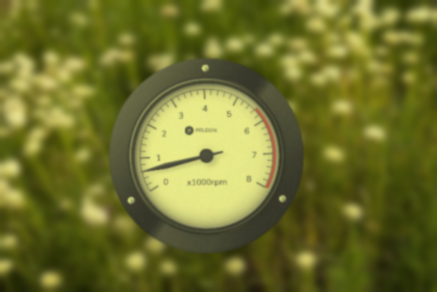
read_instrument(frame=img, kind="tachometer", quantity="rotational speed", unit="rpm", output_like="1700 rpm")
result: 600 rpm
